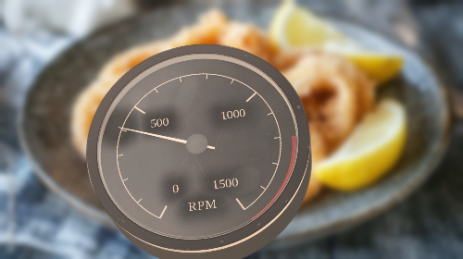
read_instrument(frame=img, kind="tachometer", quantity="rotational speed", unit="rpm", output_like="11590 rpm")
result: 400 rpm
